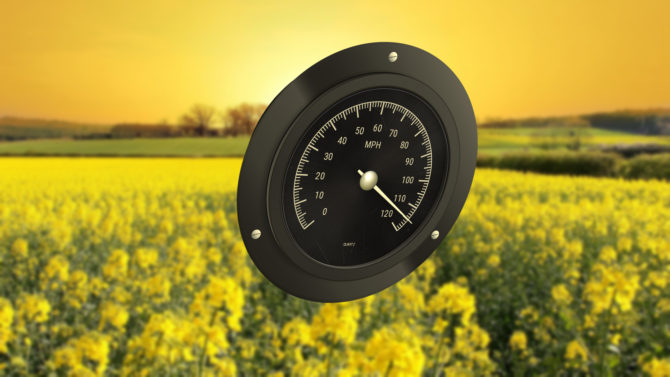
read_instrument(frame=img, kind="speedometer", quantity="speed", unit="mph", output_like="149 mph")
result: 115 mph
